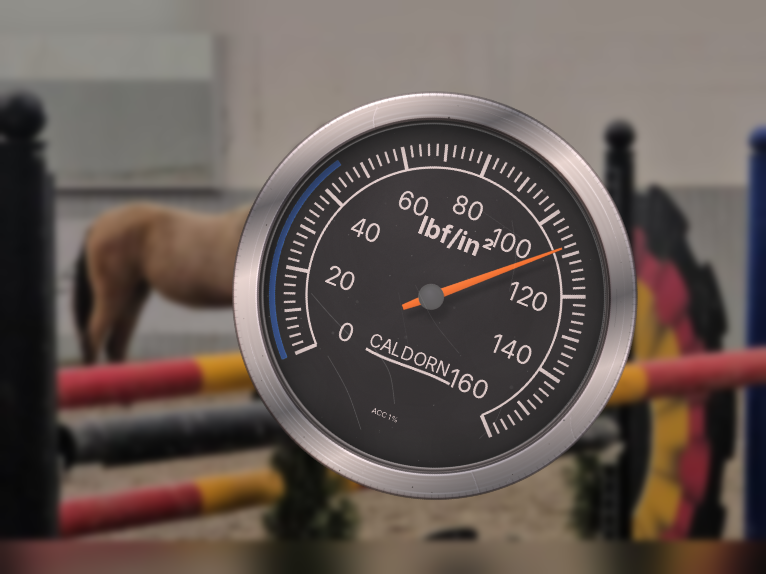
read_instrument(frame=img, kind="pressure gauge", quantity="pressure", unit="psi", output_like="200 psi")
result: 108 psi
